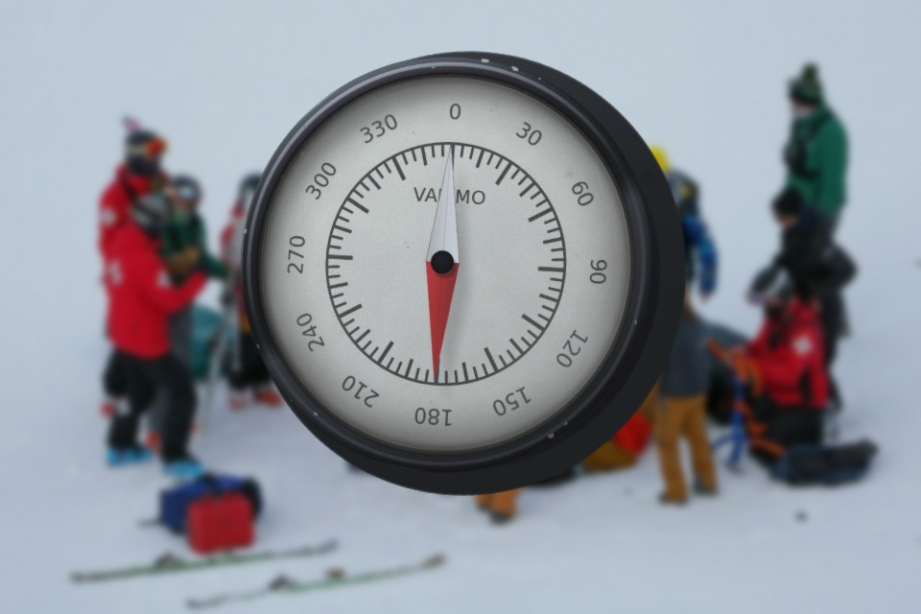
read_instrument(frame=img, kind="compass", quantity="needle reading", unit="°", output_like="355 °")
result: 180 °
